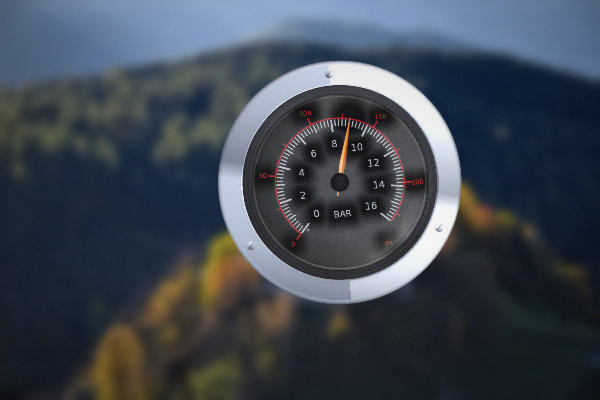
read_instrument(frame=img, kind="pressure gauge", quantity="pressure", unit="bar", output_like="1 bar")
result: 9 bar
